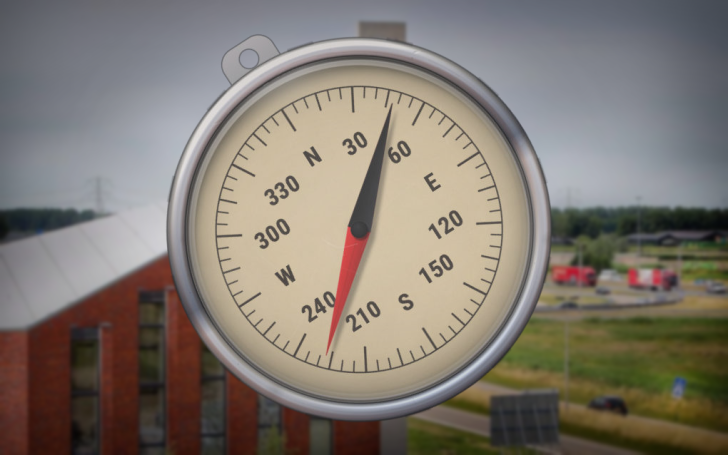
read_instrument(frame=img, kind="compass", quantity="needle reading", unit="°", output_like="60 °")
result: 227.5 °
